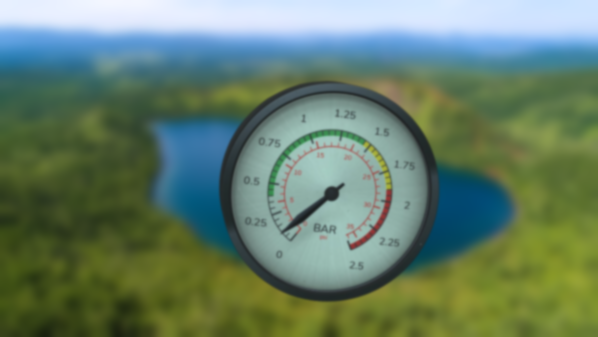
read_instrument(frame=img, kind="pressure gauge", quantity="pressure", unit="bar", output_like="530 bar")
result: 0.1 bar
